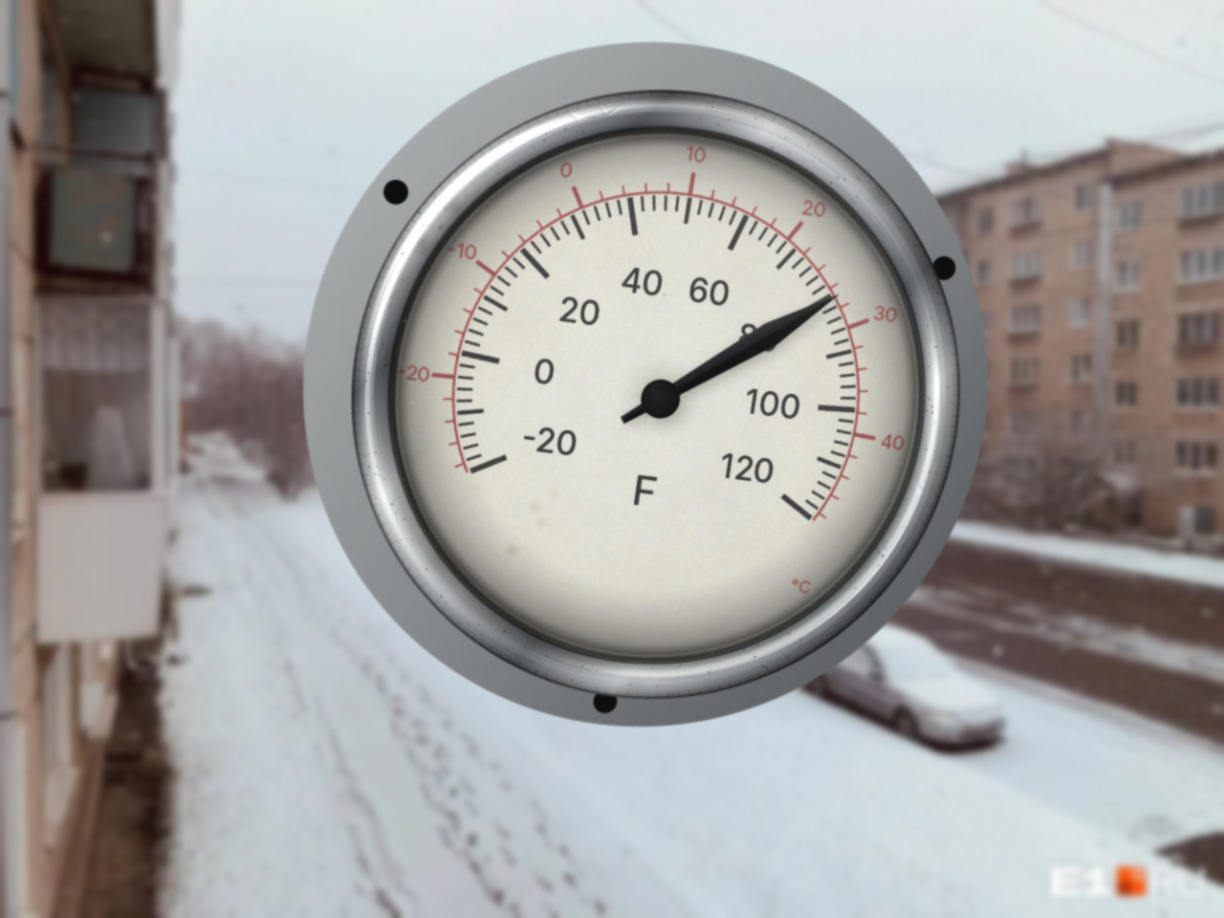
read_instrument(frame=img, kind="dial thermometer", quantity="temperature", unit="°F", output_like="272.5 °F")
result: 80 °F
